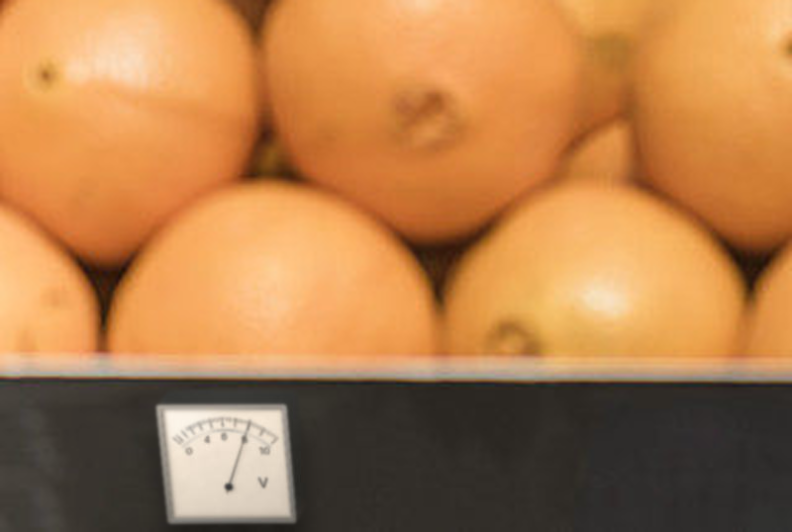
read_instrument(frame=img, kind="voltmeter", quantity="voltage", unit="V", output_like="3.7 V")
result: 8 V
